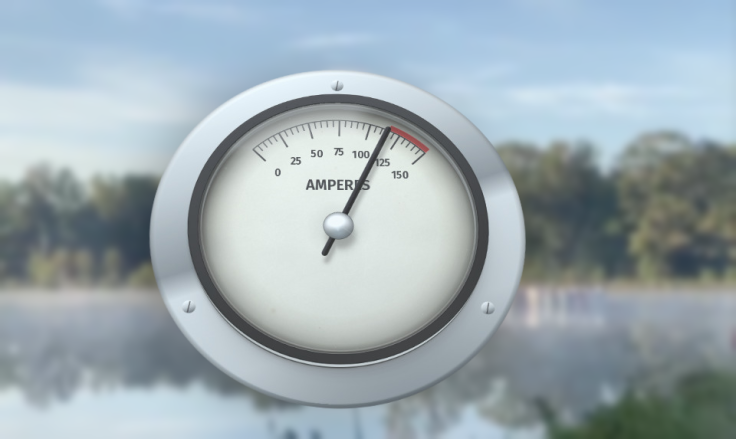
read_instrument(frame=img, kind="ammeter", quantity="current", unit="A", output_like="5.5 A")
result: 115 A
